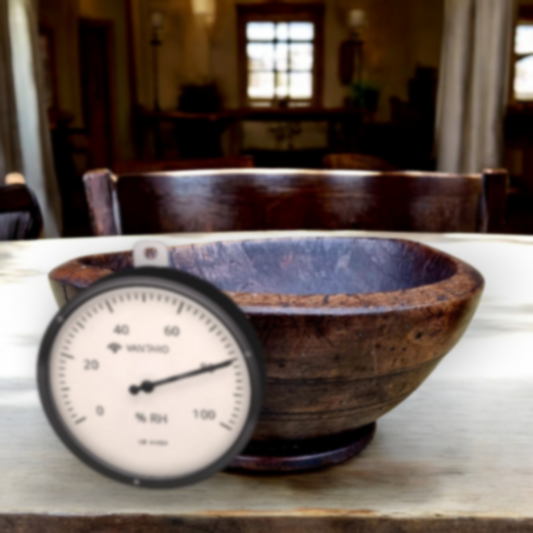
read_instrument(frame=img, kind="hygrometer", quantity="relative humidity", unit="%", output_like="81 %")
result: 80 %
